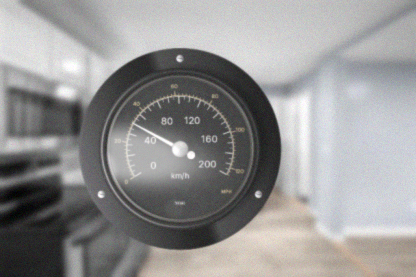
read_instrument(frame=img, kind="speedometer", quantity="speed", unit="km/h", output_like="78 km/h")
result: 50 km/h
